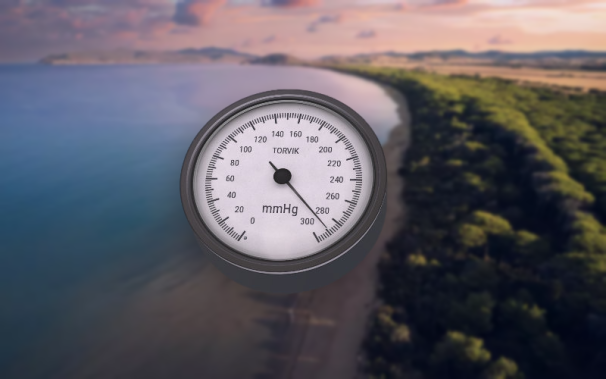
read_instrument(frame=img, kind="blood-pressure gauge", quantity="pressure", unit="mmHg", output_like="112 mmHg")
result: 290 mmHg
